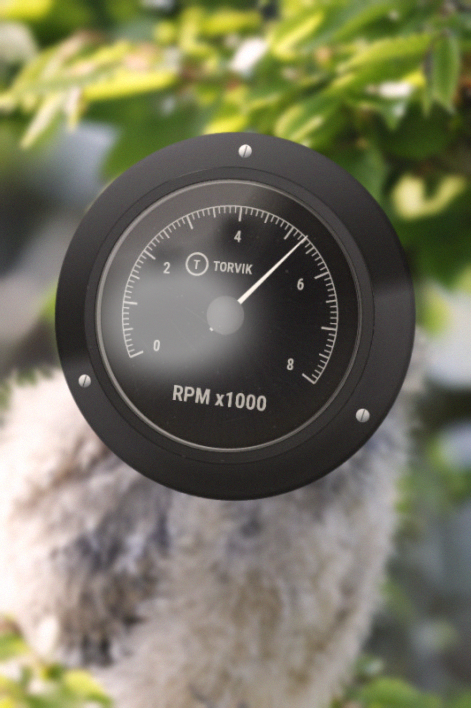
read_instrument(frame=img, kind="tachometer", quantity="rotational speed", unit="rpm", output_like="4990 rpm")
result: 5300 rpm
